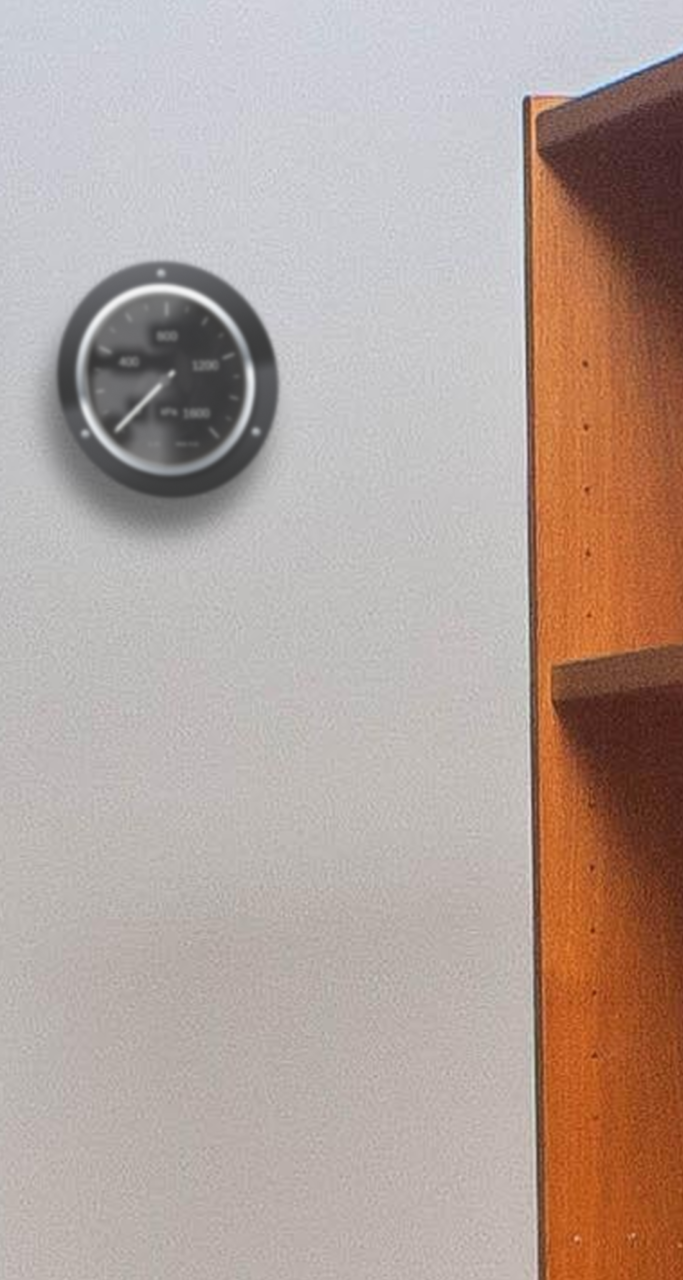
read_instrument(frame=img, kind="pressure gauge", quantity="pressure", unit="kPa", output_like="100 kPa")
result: 0 kPa
